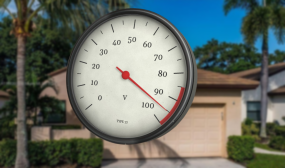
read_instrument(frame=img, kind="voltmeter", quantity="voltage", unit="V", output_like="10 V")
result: 95 V
